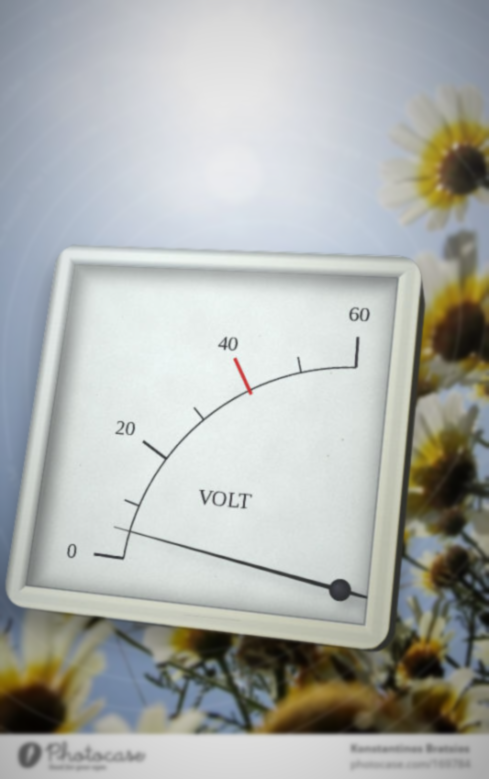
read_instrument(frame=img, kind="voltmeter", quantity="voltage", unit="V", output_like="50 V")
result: 5 V
